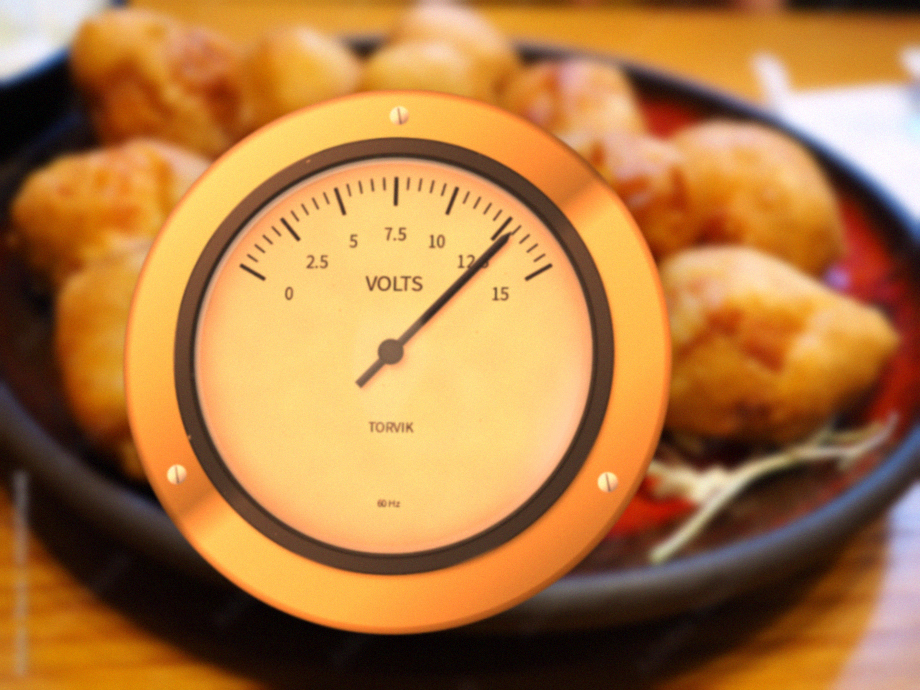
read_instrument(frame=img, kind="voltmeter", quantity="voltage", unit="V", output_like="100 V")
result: 13 V
